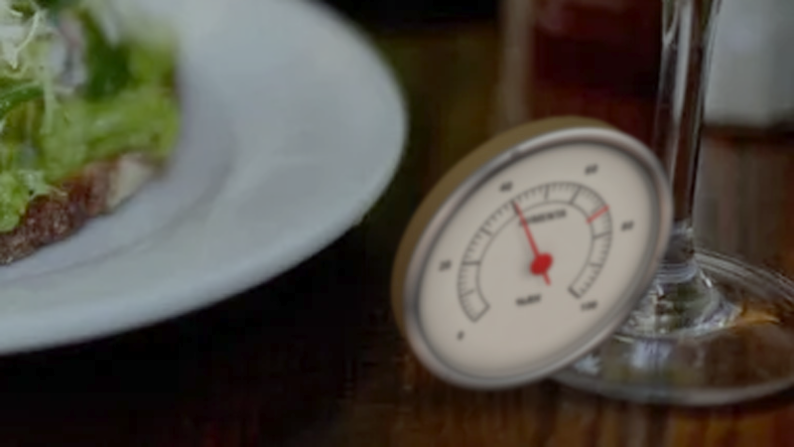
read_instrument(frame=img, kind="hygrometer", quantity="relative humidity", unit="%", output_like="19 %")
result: 40 %
